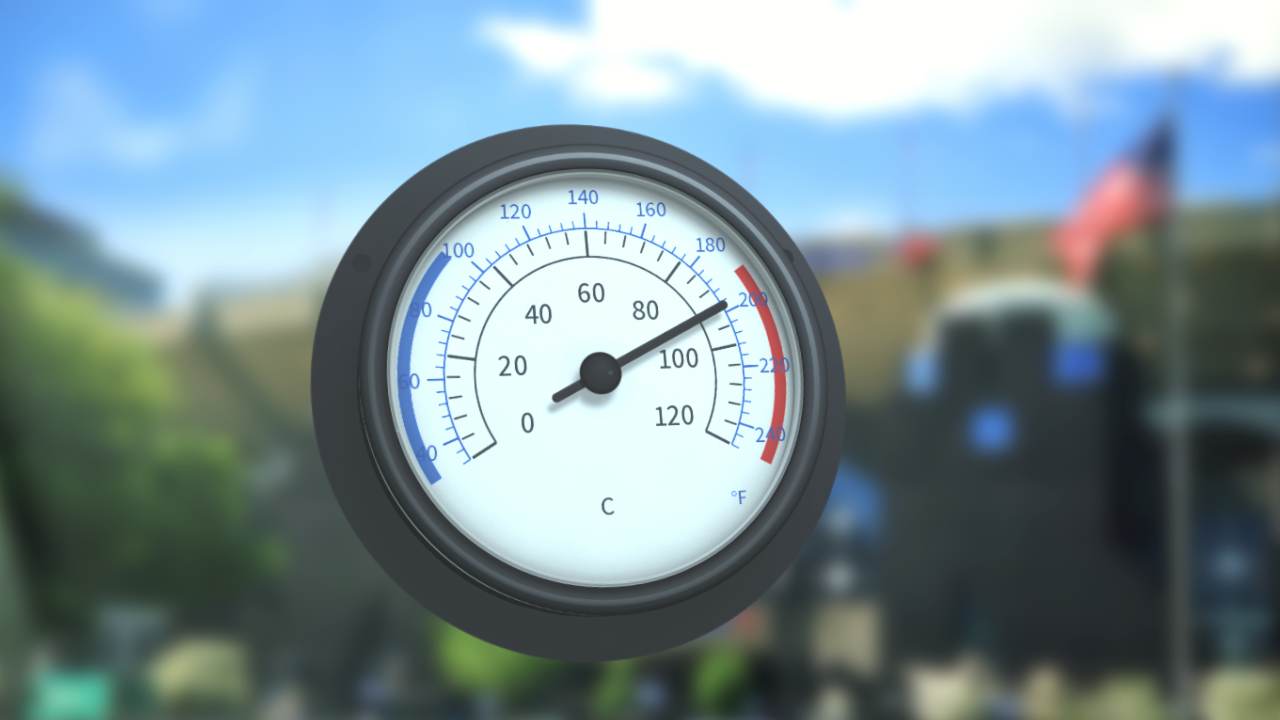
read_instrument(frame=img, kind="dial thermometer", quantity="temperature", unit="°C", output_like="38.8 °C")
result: 92 °C
